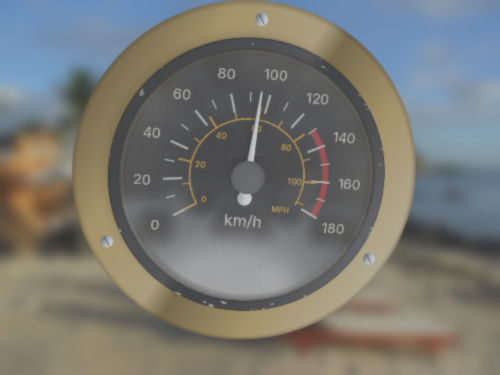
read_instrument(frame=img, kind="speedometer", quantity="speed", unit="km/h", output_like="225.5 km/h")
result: 95 km/h
